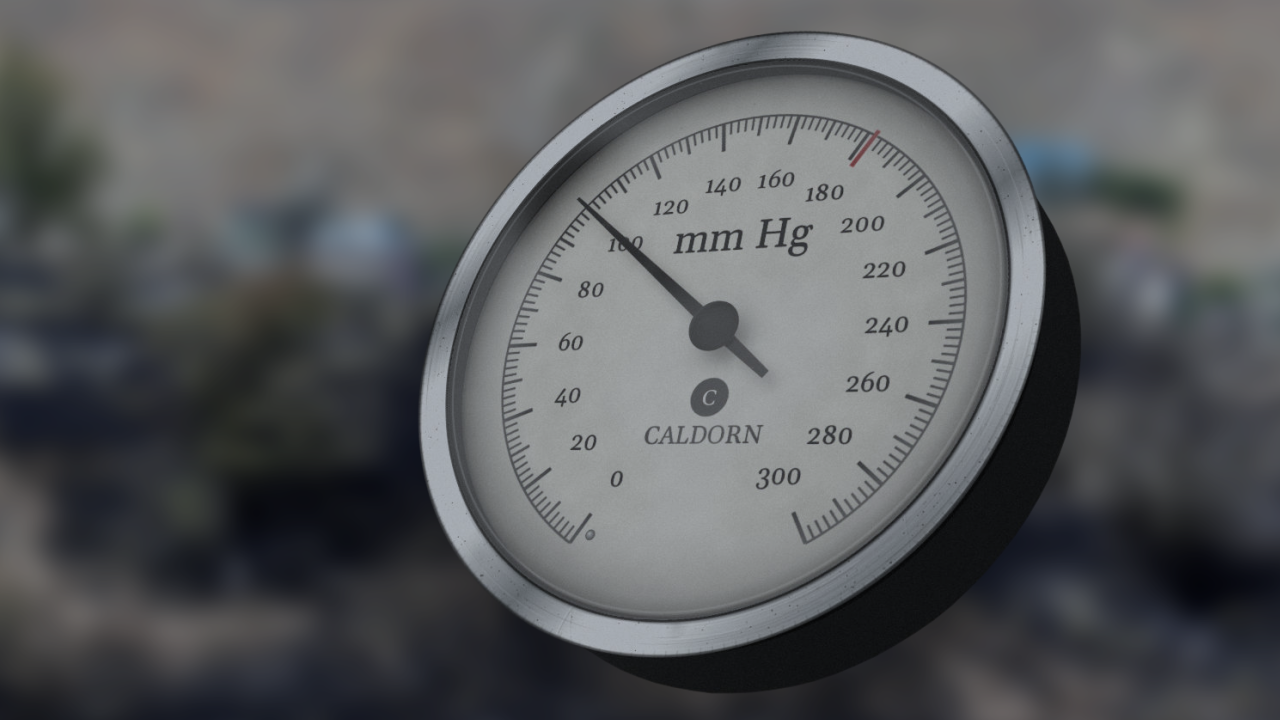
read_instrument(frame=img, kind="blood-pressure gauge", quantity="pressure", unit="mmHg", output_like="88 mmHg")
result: 100 mmHg
